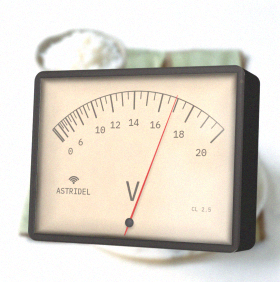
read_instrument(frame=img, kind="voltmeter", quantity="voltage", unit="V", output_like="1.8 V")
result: 17 V
